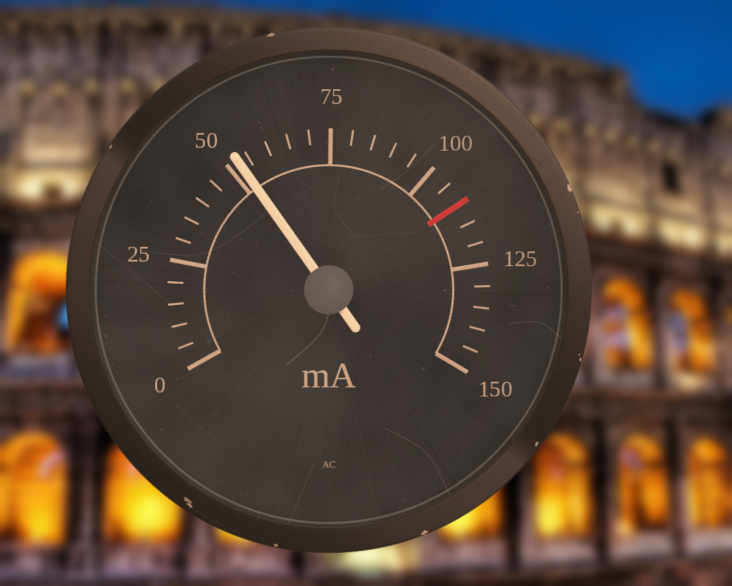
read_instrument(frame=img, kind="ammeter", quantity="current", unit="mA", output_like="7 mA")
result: 52.5 mA
